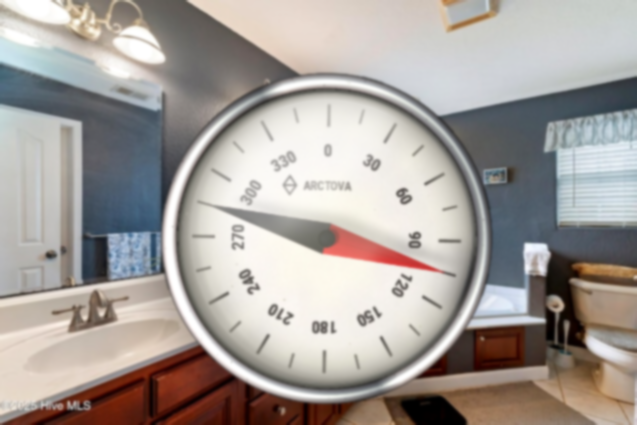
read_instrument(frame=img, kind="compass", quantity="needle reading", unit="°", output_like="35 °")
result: 105 °
